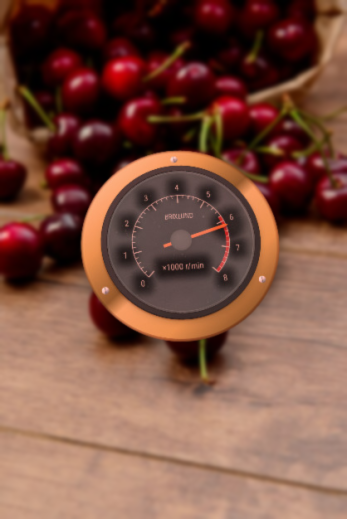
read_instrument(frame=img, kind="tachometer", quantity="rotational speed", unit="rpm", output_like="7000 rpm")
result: 6200 rpm
